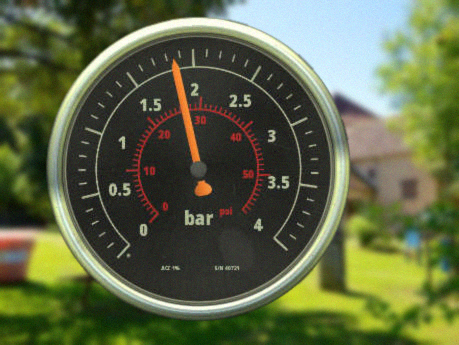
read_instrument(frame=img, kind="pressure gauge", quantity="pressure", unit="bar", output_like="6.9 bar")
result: 1.85 bar
